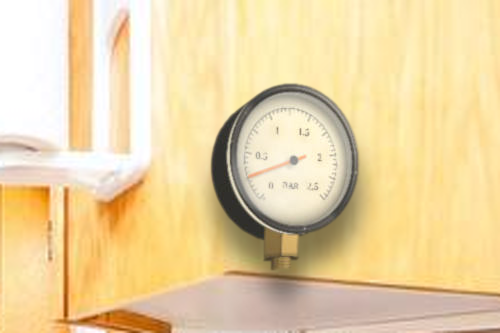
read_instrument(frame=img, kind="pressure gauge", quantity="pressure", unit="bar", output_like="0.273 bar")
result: 0.25 bar
